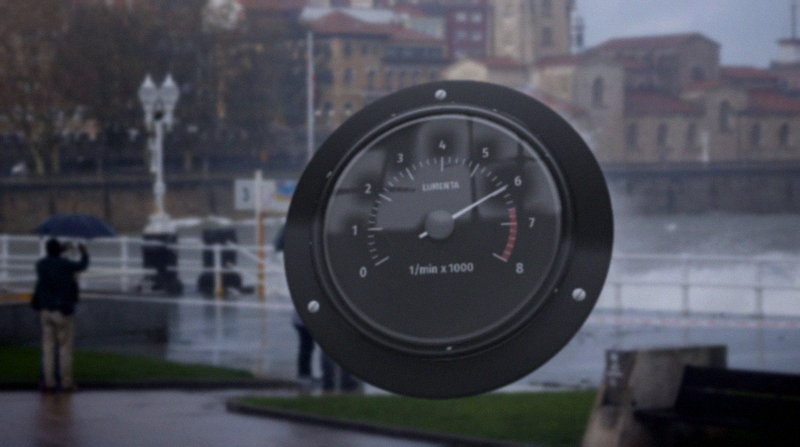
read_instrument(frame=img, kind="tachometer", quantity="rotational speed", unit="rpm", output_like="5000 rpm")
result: 6000 rpm
